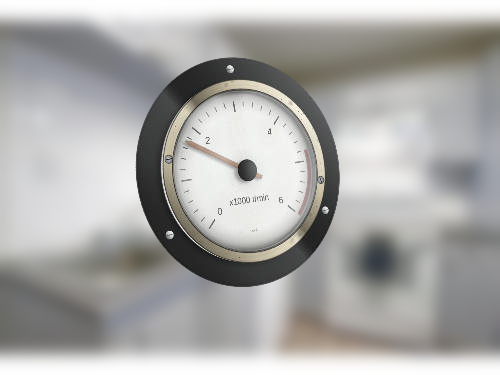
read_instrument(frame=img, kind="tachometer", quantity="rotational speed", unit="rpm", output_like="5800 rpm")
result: 1700 rpm
